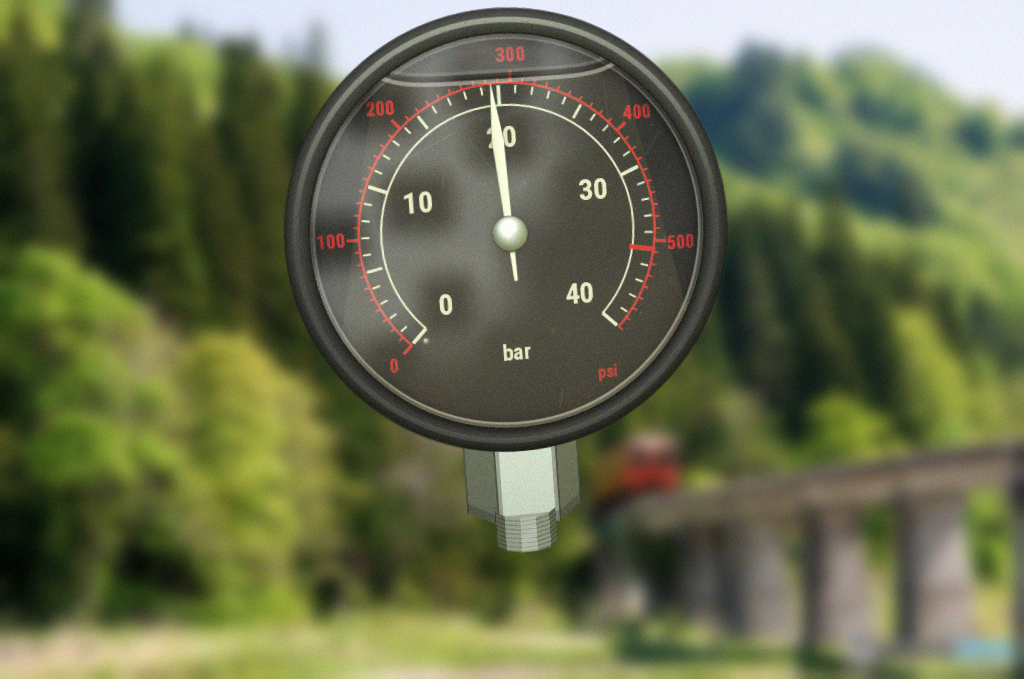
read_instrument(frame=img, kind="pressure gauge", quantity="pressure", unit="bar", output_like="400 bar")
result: 19.5 bar
